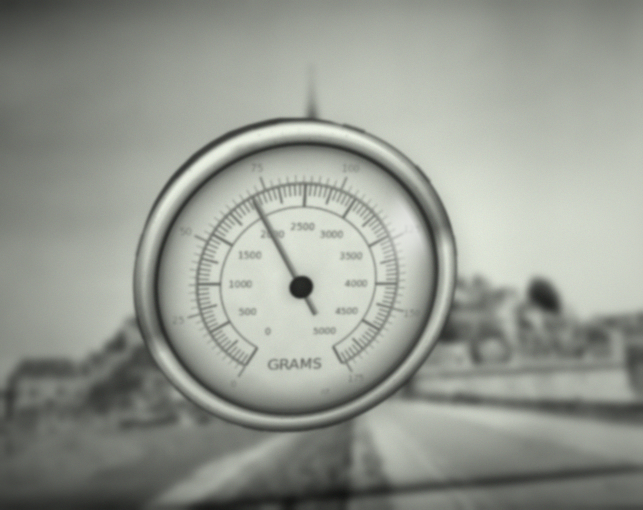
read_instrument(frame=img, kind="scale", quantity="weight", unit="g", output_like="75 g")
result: 2000 g
